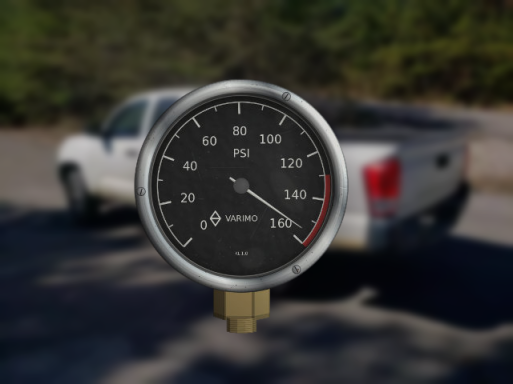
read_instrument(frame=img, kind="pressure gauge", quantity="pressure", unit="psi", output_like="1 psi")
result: 155 psi
